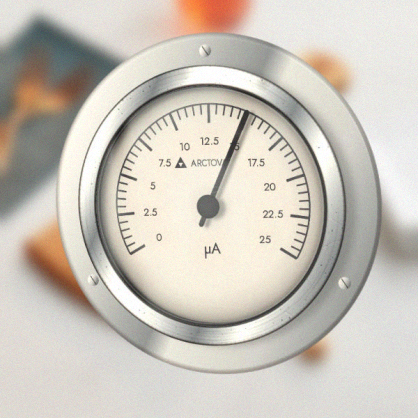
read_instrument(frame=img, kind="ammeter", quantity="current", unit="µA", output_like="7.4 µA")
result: 15 µA
